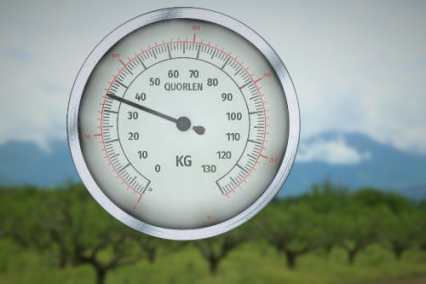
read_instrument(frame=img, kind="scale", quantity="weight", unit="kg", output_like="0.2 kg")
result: 35 kg
